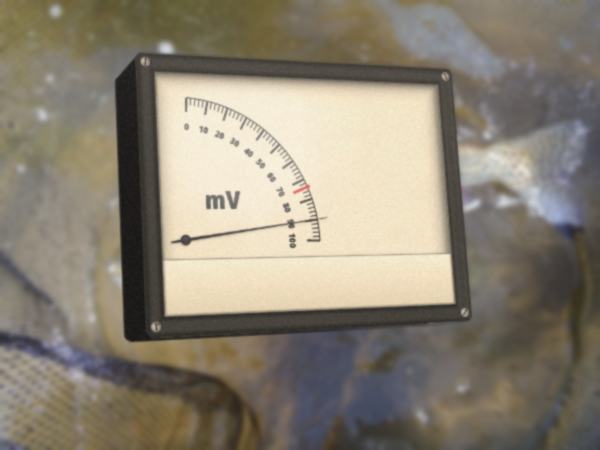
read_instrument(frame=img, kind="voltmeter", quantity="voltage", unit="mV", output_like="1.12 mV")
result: 90 mV
